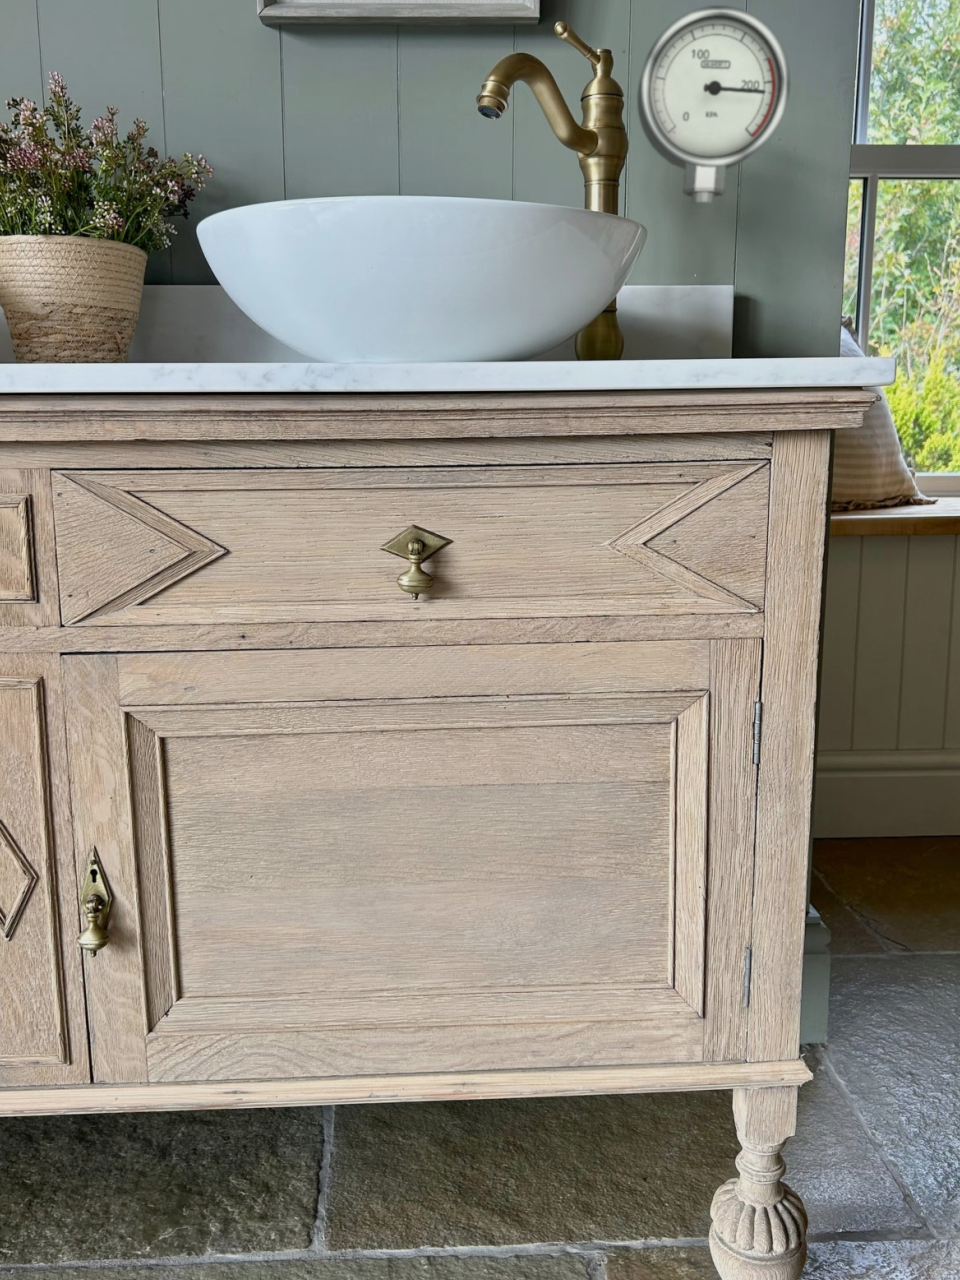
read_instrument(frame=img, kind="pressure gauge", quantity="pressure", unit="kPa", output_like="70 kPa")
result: 210 kPa
